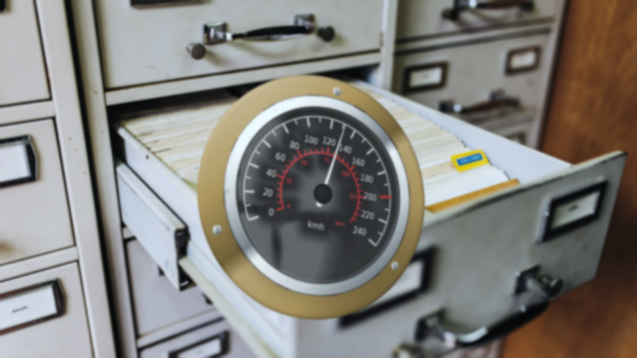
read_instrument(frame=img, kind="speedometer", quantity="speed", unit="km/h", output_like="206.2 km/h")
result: 130 km/h
